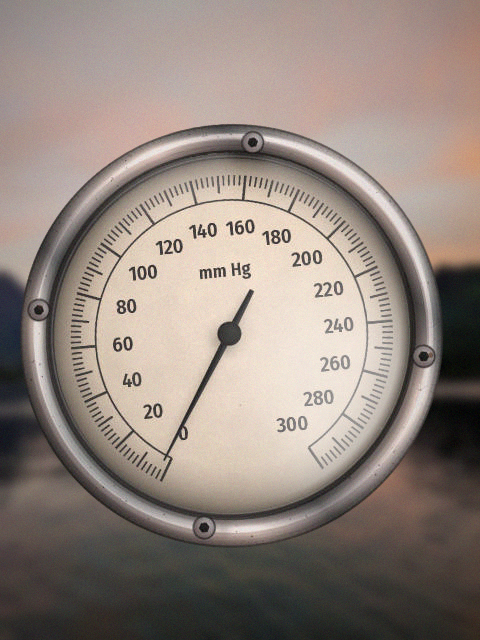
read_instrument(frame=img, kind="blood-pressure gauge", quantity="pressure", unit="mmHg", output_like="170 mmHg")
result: 2 mmHg
